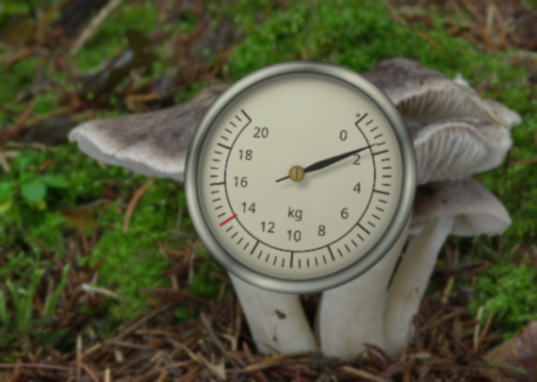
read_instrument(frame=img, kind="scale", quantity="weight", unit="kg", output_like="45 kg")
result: 1.6 kg
